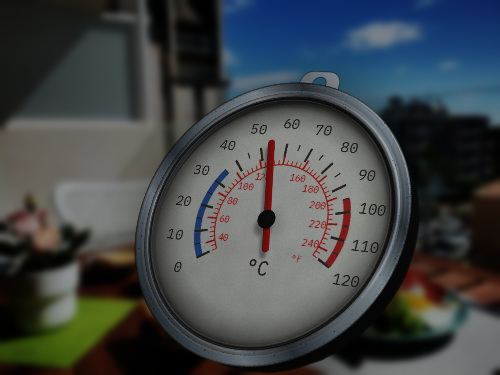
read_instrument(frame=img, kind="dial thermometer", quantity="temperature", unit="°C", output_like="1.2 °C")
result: 55 °C
